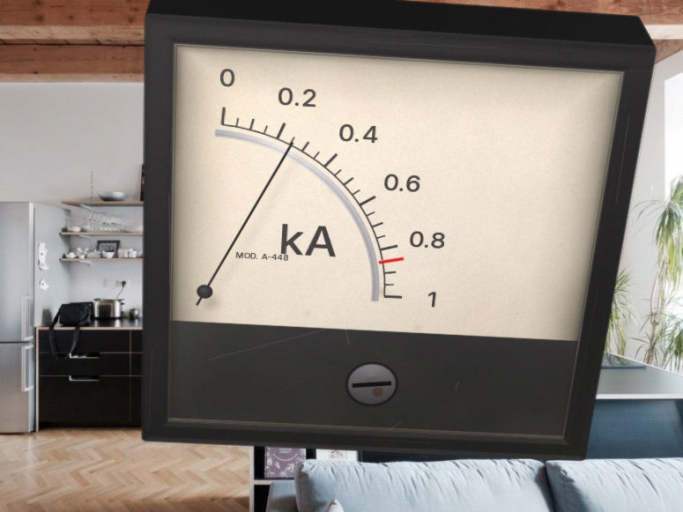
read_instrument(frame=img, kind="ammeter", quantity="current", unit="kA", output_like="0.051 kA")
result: 0.25 kA
